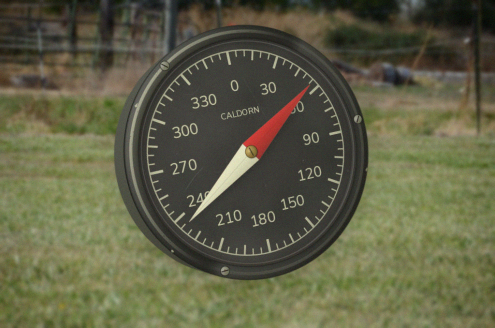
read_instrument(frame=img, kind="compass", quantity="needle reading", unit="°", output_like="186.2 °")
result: 55 °
